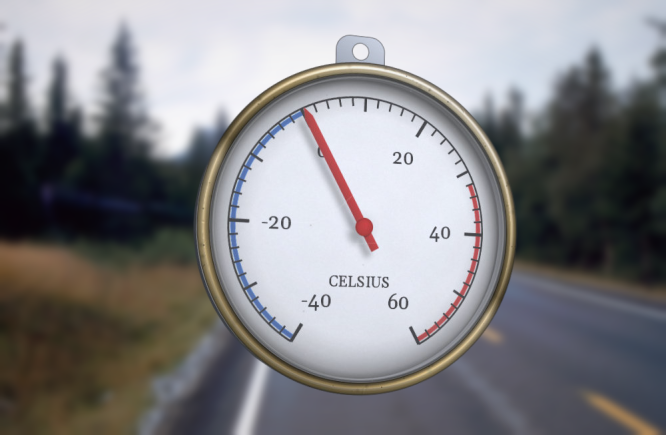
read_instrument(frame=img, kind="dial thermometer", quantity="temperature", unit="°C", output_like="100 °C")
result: 0 °C
